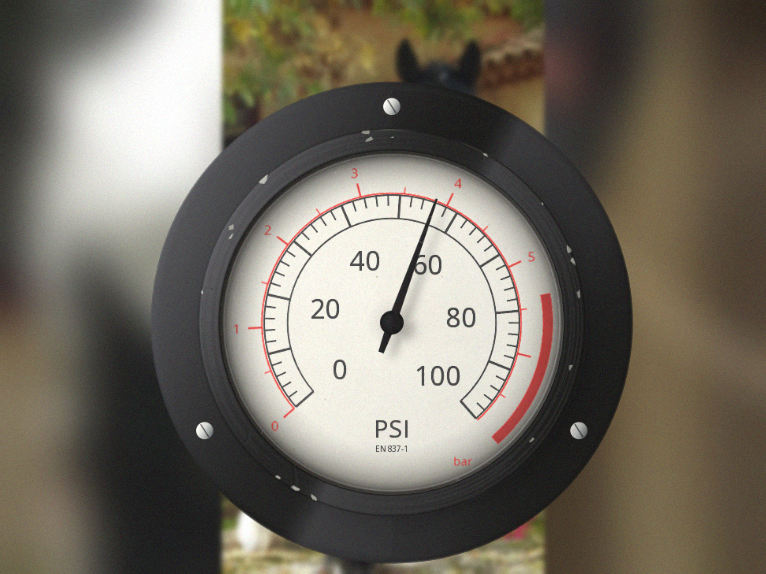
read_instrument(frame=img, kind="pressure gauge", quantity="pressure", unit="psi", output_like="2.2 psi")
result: 56 psi
